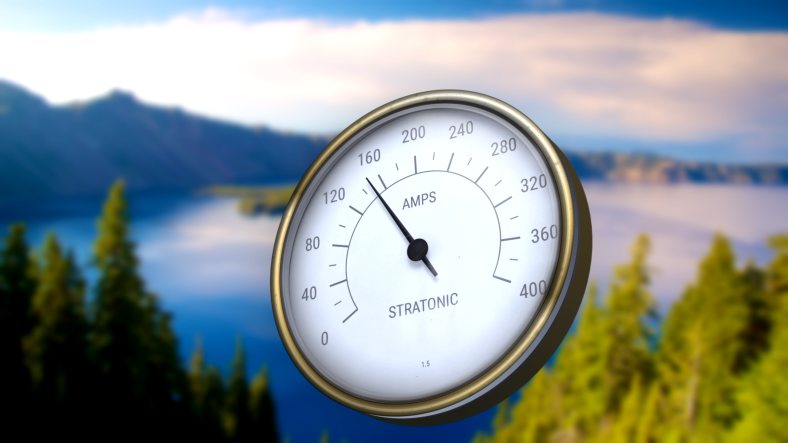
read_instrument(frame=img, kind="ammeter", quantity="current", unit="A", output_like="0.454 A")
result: 150 A
